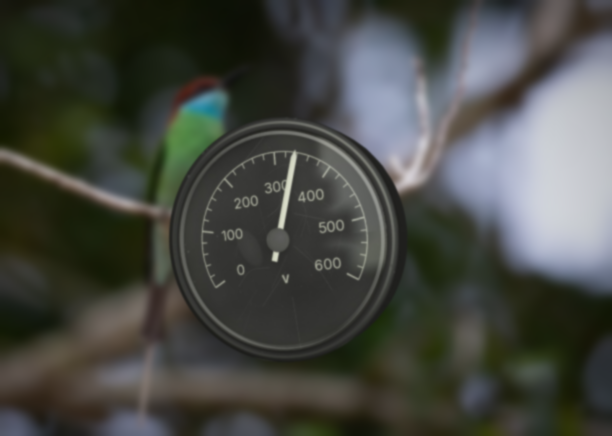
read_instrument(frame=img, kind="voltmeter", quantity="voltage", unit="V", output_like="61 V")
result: 340 V
